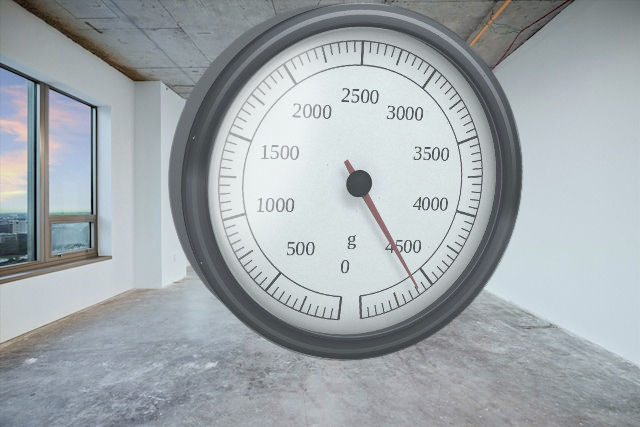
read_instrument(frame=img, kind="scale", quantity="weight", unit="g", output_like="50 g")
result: 4600 g
